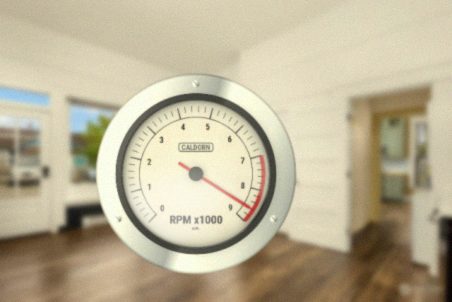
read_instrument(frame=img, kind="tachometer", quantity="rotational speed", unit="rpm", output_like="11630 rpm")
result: 8600 rpm
